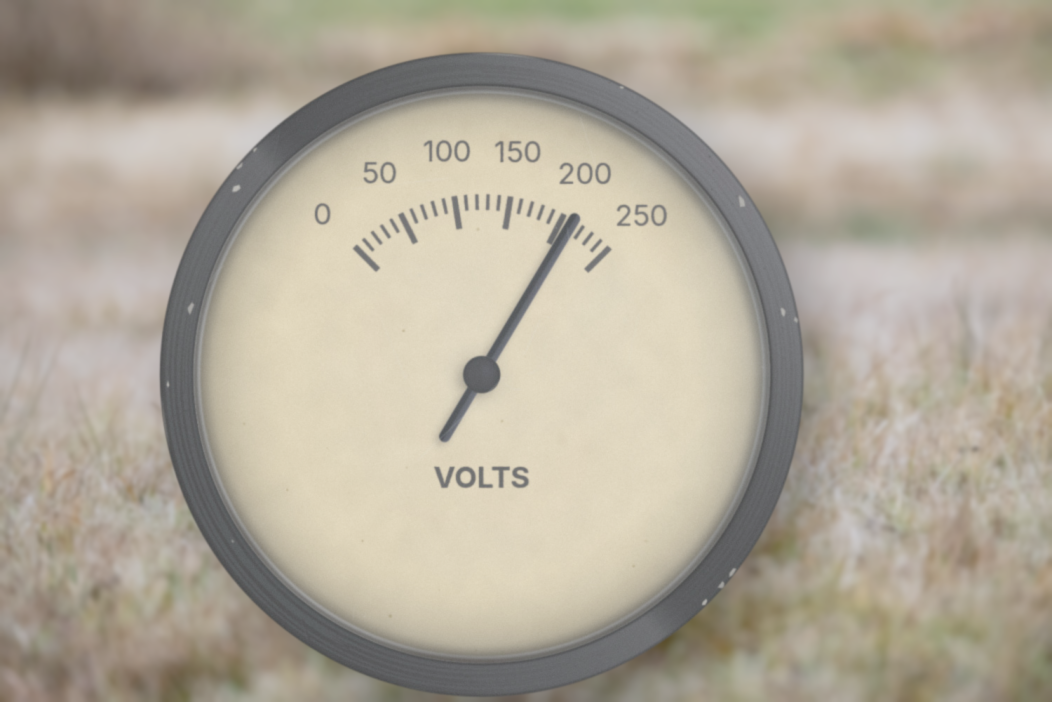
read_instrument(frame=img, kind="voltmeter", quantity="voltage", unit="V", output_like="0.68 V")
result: 210 V
